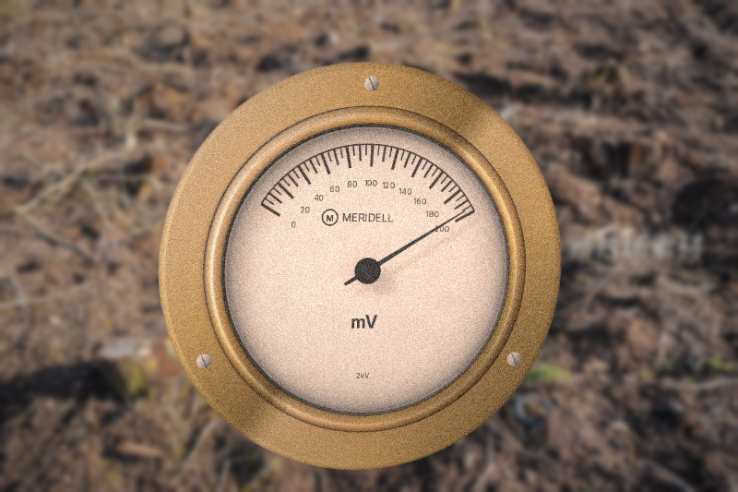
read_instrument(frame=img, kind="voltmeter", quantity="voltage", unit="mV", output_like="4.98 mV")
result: 195 mV
